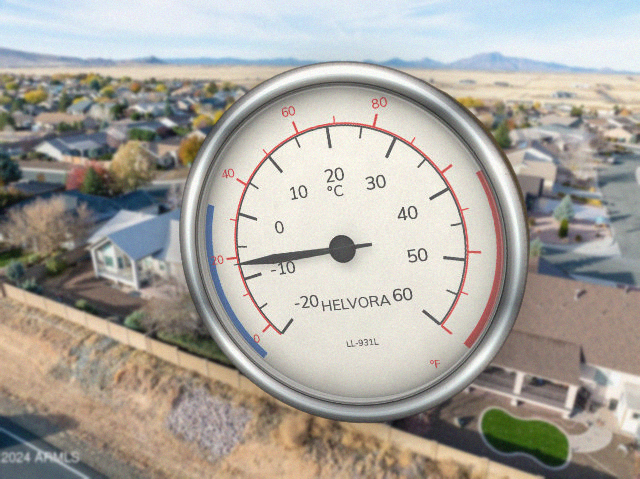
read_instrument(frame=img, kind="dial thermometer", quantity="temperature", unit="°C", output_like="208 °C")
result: -7.5 °C
